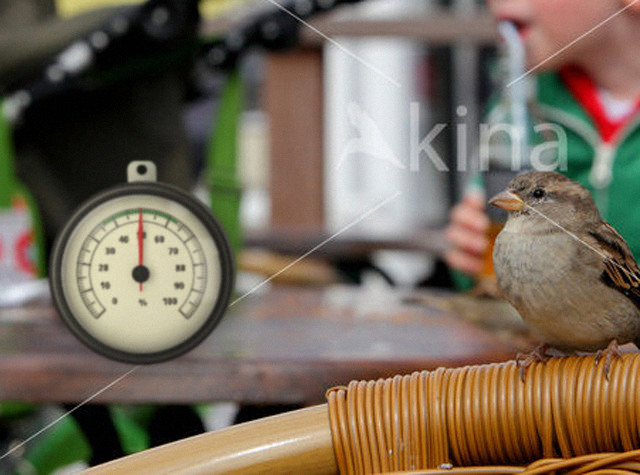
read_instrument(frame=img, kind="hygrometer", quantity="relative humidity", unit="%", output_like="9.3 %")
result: 50 %
